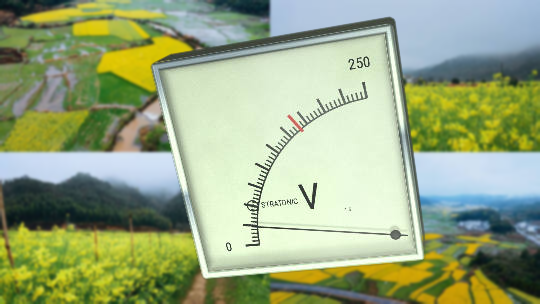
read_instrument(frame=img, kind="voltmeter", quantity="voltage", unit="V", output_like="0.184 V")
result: 25 V
